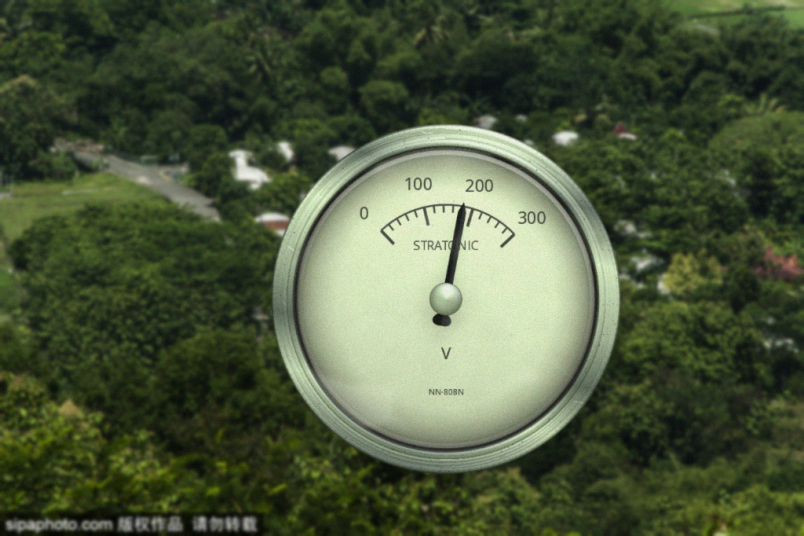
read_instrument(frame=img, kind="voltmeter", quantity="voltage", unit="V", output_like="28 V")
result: 180 V
